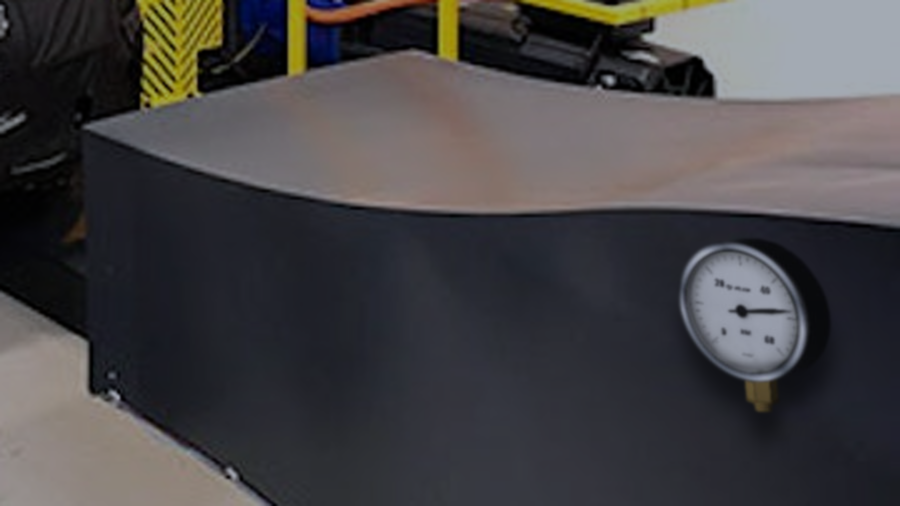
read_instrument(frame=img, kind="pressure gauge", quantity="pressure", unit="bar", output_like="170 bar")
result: 48 bar
